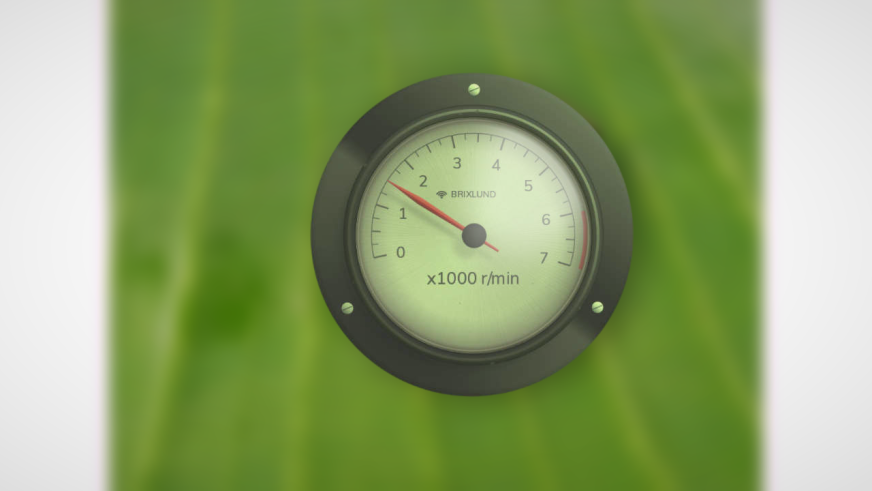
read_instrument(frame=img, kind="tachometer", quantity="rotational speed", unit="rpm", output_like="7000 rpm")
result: 1500 rpm
